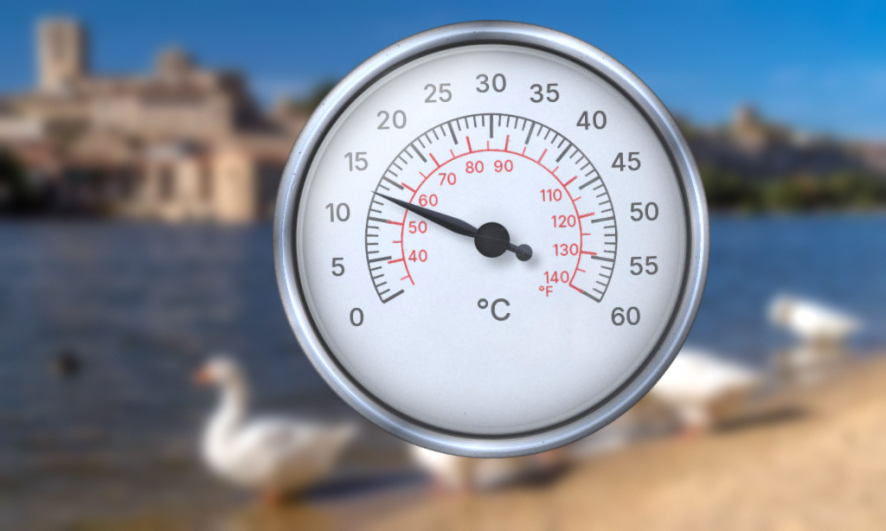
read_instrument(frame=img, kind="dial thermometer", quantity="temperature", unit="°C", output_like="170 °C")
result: 13 °C
